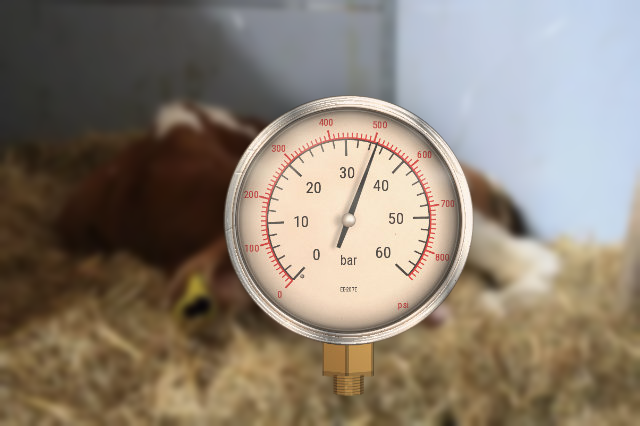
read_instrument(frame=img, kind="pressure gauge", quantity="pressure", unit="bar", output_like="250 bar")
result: 35 bar
